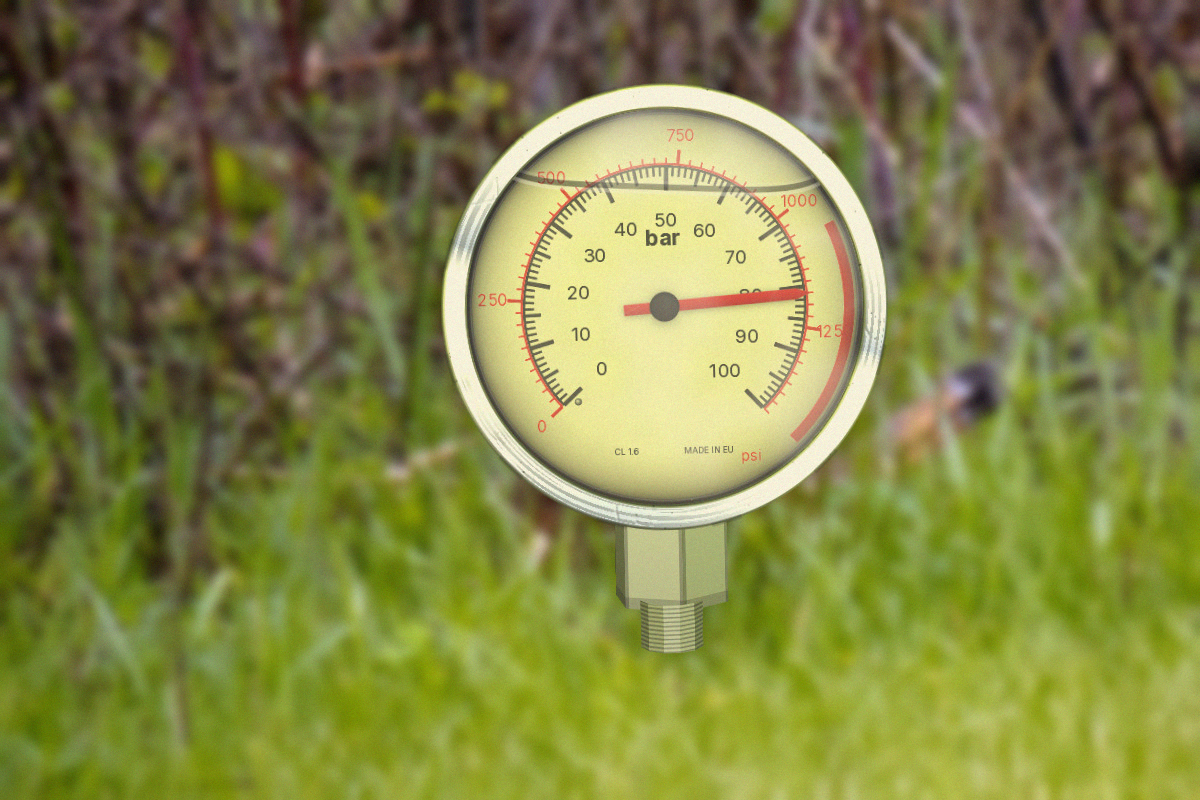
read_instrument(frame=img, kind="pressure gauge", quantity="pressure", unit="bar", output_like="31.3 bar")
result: 81 bar
